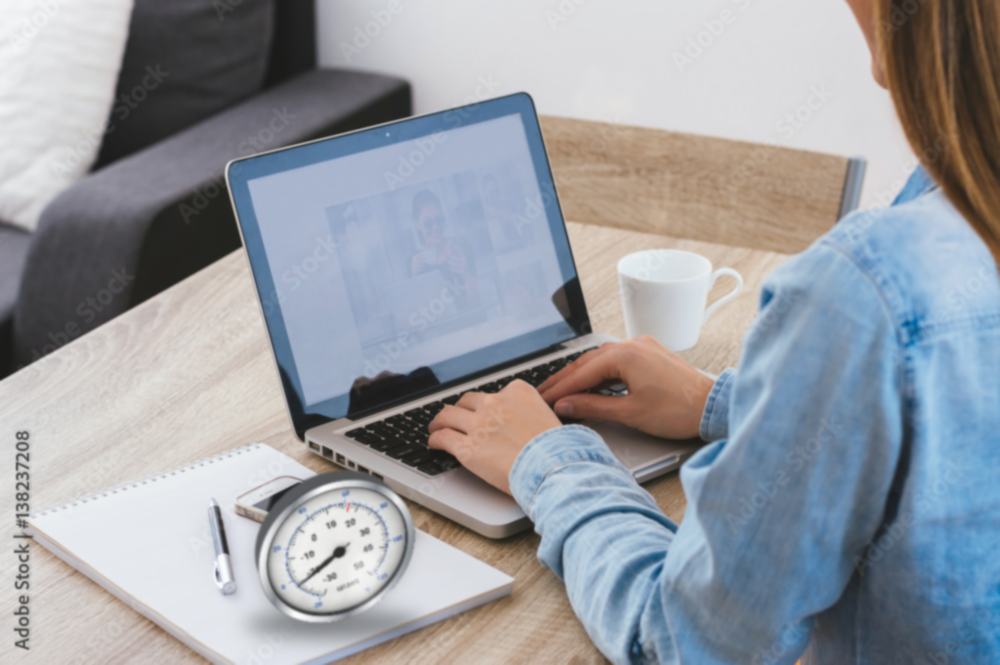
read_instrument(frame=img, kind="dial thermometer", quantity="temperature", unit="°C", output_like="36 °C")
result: -20 °C
